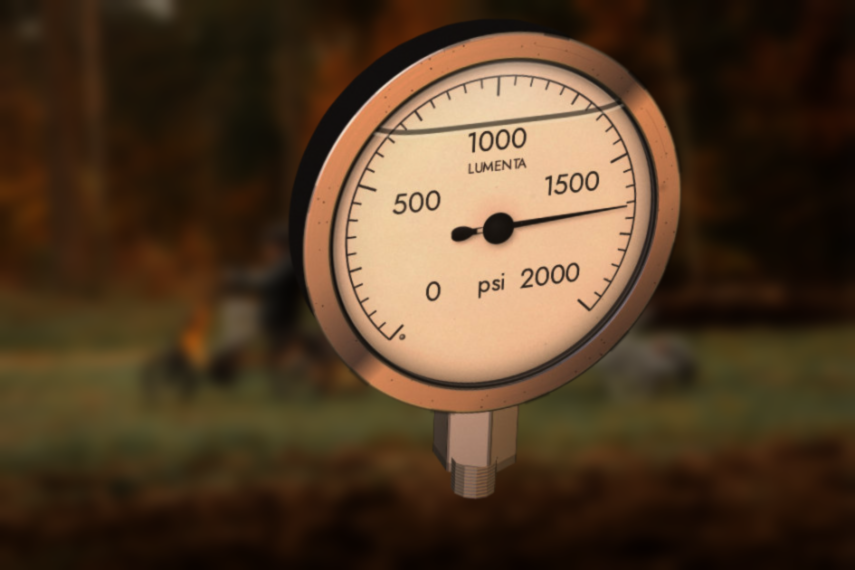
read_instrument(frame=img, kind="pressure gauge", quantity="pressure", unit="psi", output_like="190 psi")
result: 1650 psi
